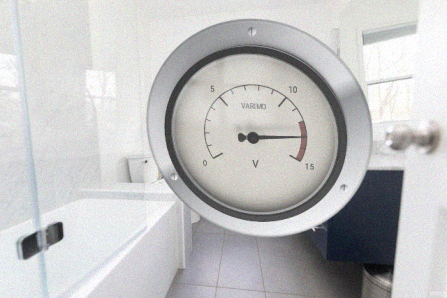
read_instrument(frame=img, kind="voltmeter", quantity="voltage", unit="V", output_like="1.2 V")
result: 13 V
